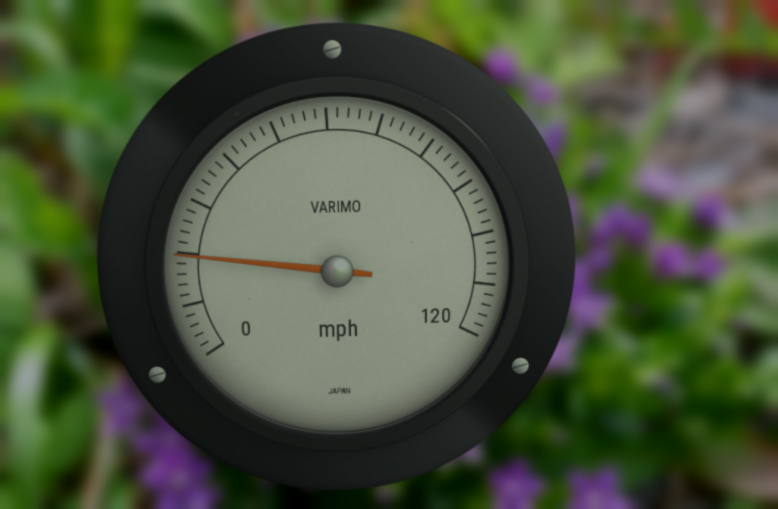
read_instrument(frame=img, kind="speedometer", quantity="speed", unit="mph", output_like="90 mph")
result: 20 mph
